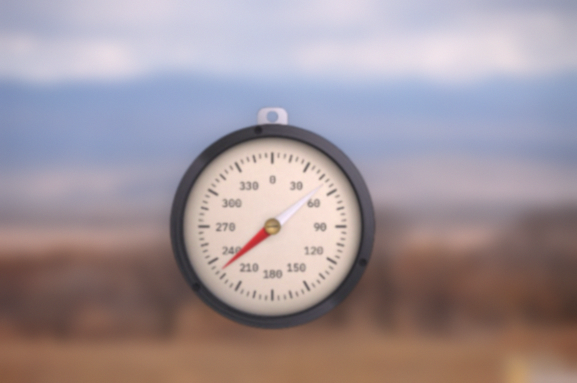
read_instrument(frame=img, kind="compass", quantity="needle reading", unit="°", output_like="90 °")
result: 230 °
